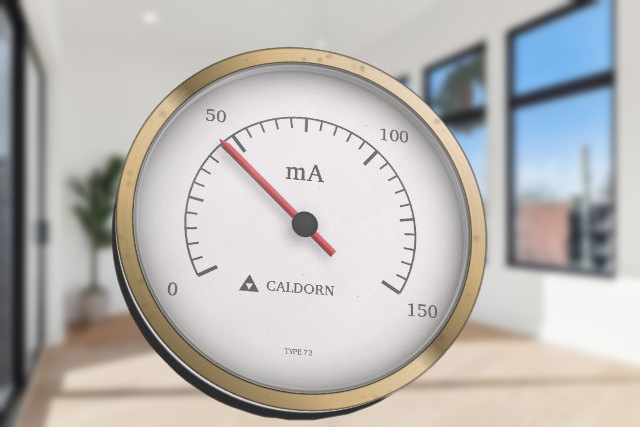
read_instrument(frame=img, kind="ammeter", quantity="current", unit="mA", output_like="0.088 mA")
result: 45 mA
